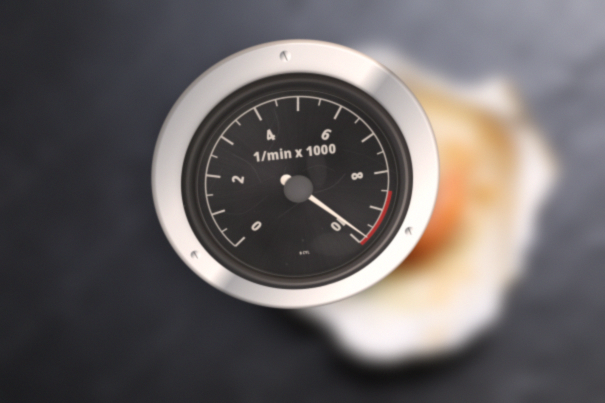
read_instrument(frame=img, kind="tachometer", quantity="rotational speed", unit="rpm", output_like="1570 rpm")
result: 9750 rpm
